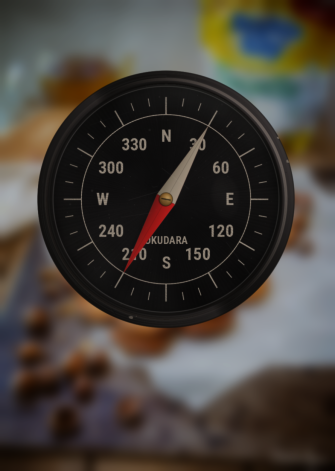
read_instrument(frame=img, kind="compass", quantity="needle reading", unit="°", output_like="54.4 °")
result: 210 °
